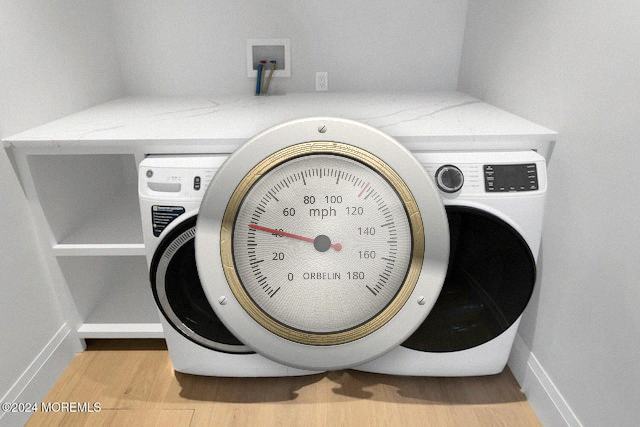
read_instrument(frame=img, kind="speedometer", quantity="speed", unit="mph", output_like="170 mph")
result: 40 mph
